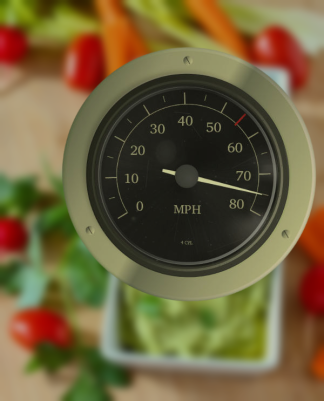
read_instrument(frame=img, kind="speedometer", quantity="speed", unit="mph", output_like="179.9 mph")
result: 75 mph
